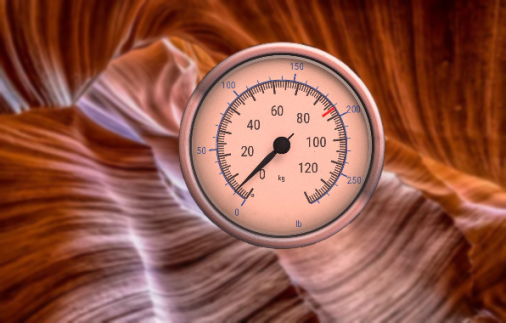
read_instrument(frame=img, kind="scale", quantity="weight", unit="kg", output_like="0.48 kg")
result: 5 kg
